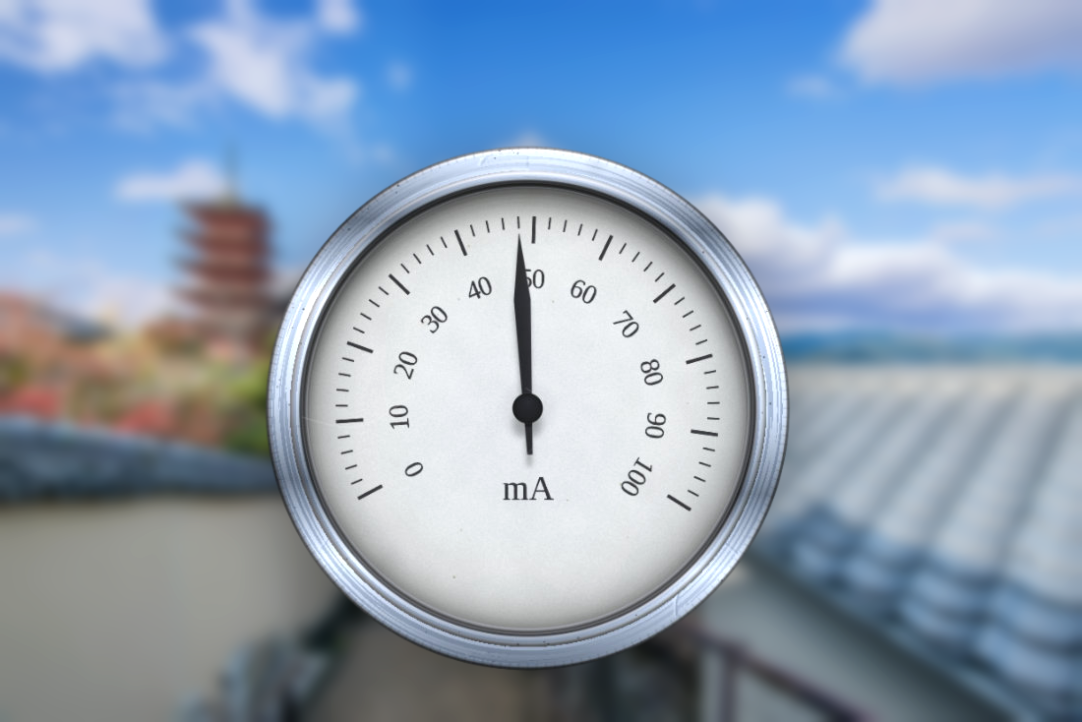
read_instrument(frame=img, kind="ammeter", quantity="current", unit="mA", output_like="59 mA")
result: 48 mA
